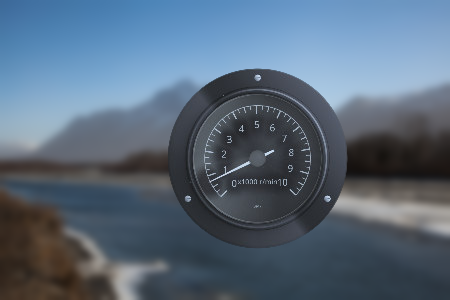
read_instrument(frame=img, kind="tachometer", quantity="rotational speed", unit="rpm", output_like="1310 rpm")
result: 750 rpm
